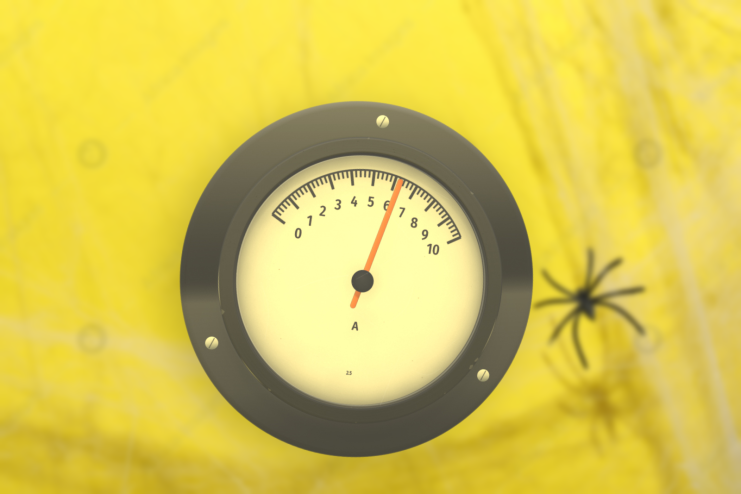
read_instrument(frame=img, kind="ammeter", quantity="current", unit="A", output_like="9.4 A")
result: 6.2 A
